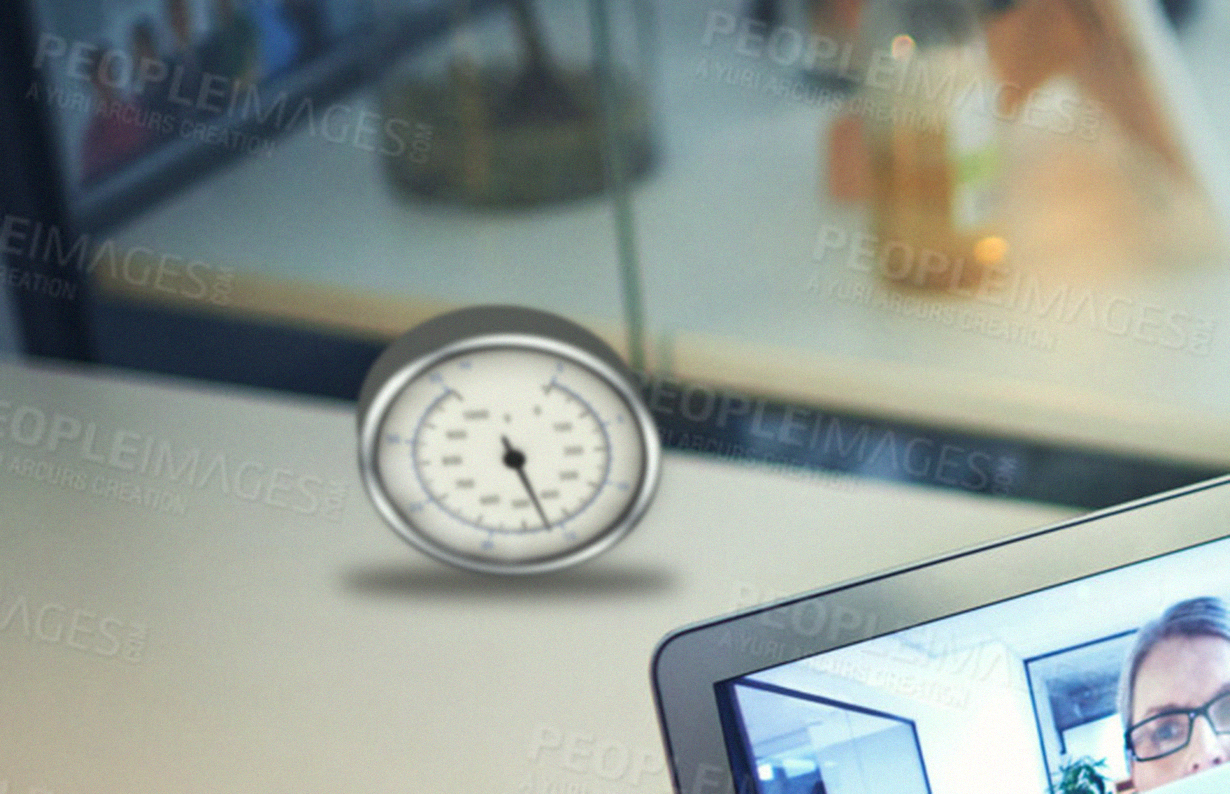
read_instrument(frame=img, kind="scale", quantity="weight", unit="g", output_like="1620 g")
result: 450 g
